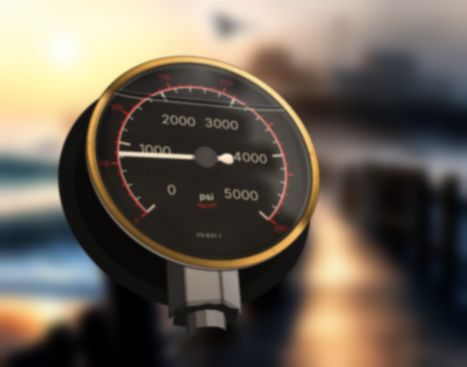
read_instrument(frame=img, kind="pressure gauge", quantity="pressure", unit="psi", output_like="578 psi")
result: 800 psi
